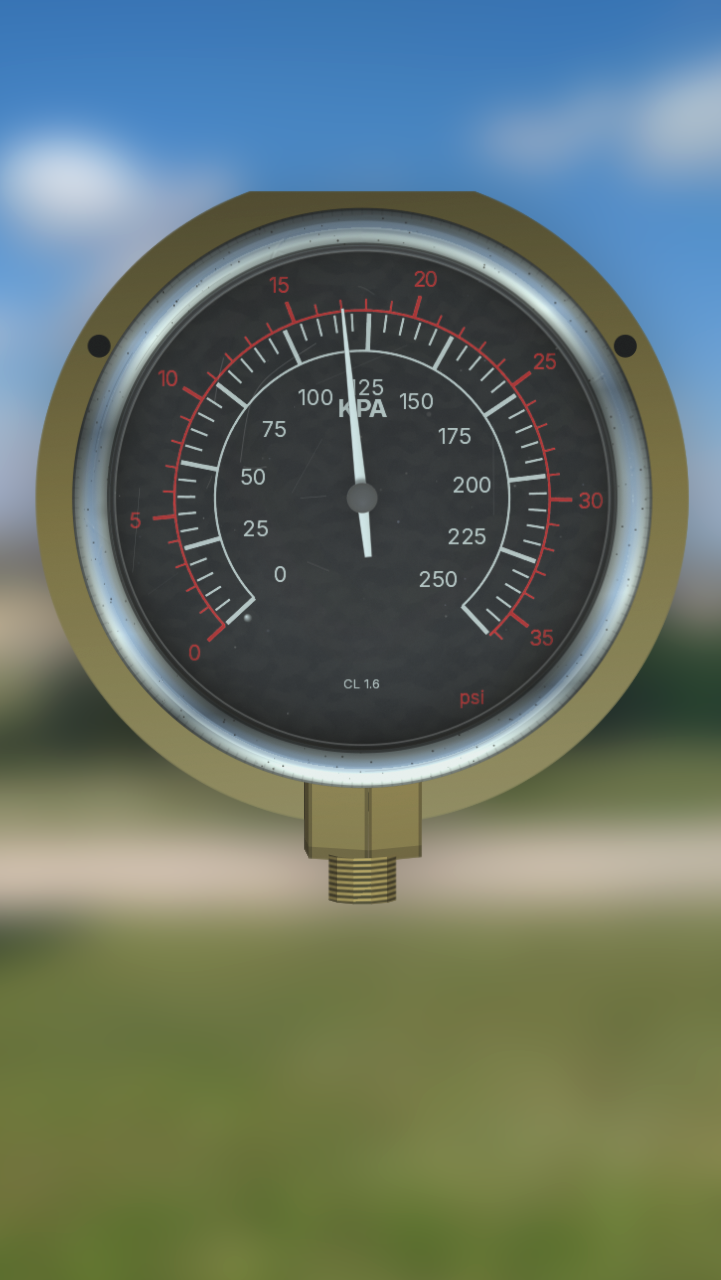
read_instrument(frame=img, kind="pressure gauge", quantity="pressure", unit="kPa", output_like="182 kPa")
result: 117.5 kPa
